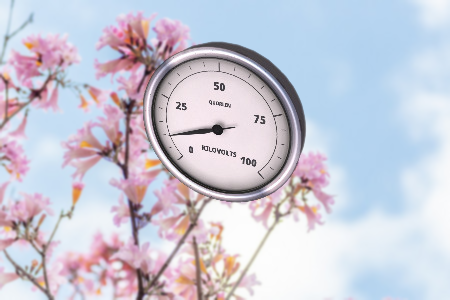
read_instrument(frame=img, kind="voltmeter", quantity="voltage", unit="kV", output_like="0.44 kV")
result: 10 kV
